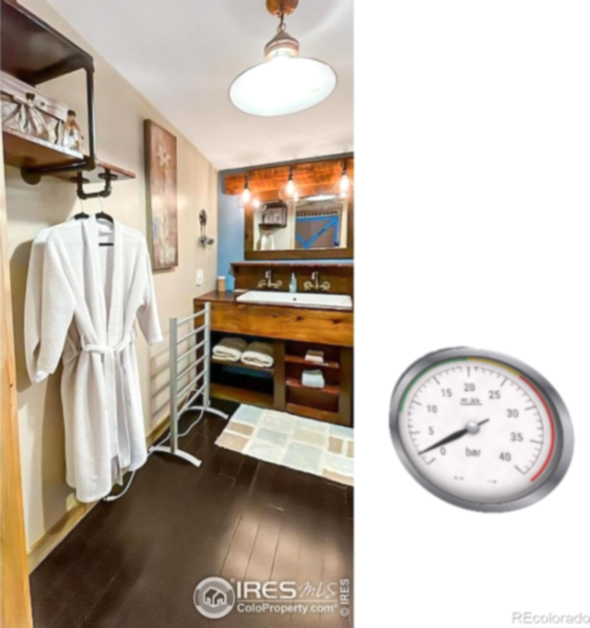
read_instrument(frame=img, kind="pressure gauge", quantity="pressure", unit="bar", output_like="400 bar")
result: 2 bar
